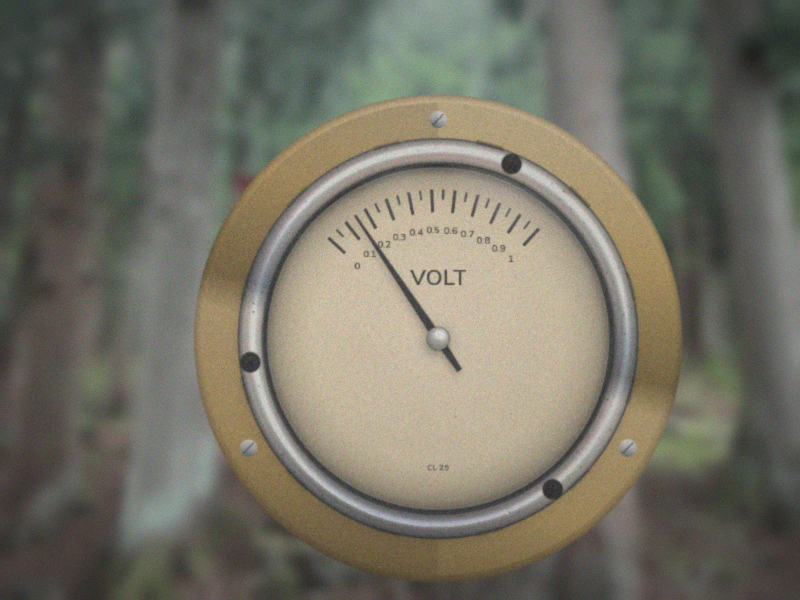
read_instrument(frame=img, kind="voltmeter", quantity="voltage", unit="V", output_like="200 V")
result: 0.15 V
